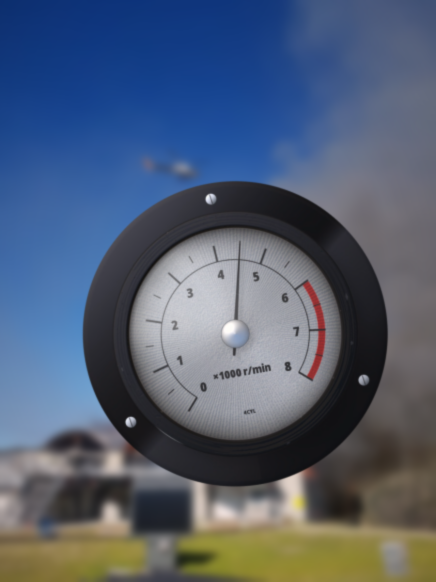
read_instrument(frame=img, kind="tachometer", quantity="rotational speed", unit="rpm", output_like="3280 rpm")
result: 4500 rpm
